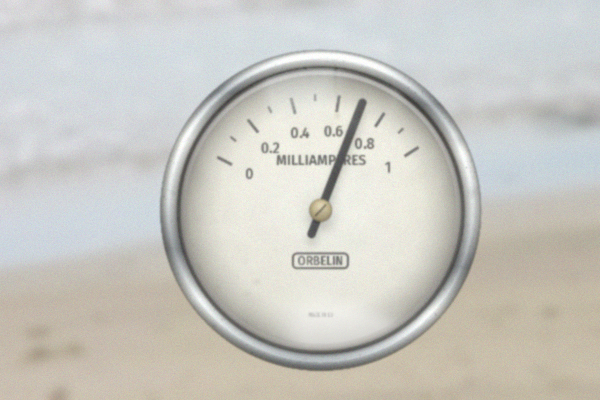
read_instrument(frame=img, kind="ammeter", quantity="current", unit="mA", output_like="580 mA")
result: 0.7 mA
